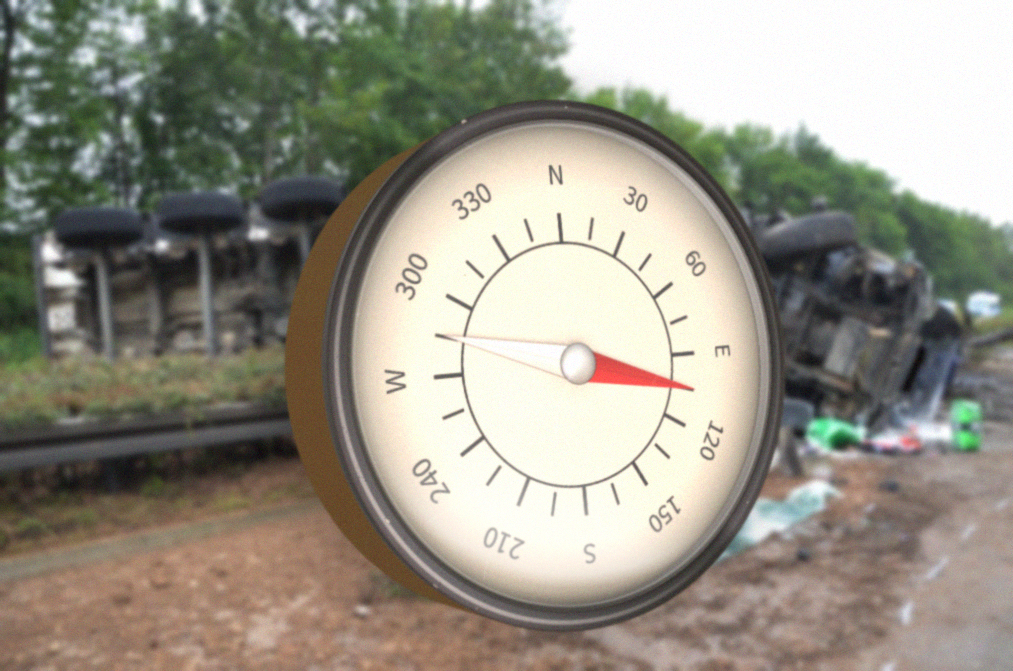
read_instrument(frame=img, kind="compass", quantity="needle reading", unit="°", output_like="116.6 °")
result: 105 °
